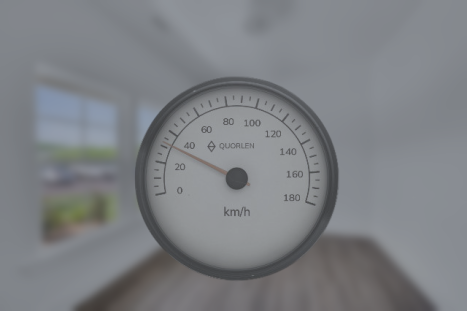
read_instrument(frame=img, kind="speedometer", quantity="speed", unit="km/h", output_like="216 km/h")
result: 32.5 km/h
